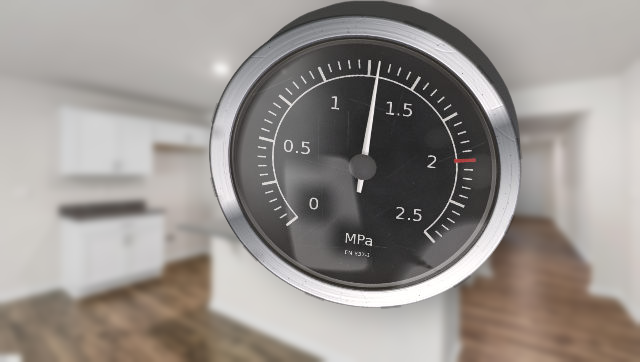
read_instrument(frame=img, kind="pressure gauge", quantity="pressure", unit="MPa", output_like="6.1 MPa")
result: 1.3 MPa
